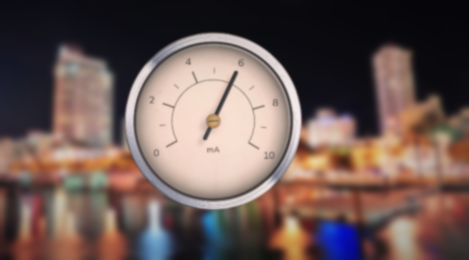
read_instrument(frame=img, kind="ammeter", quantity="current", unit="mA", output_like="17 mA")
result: 6 mA
